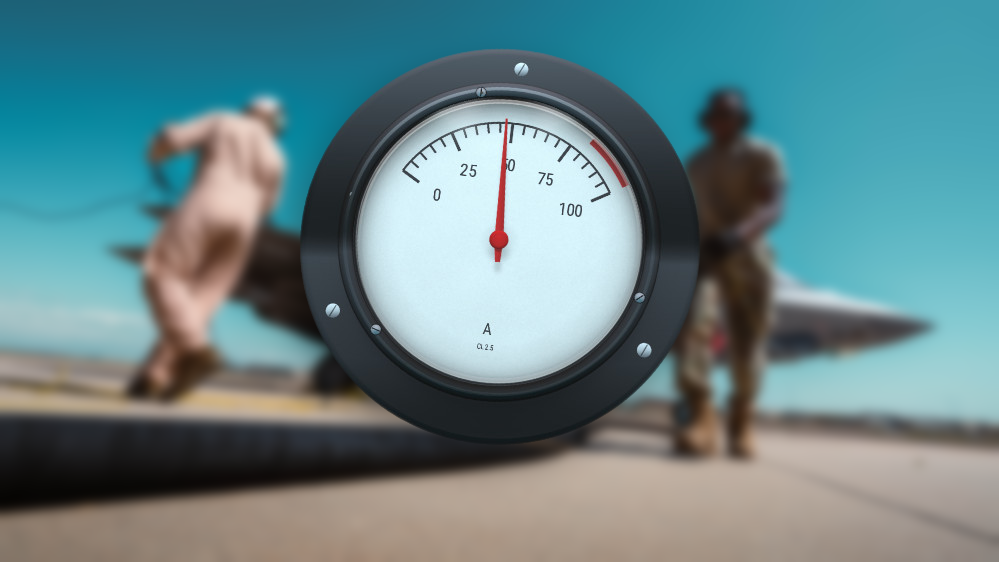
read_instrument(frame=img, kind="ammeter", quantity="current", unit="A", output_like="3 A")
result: 47.5 A
